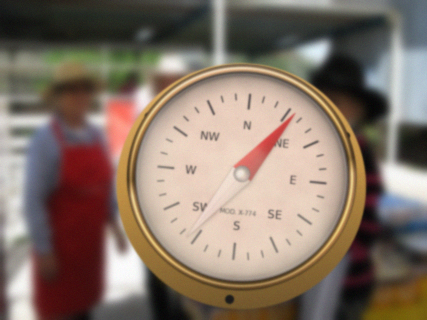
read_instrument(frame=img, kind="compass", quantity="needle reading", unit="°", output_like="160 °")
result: 35 °
